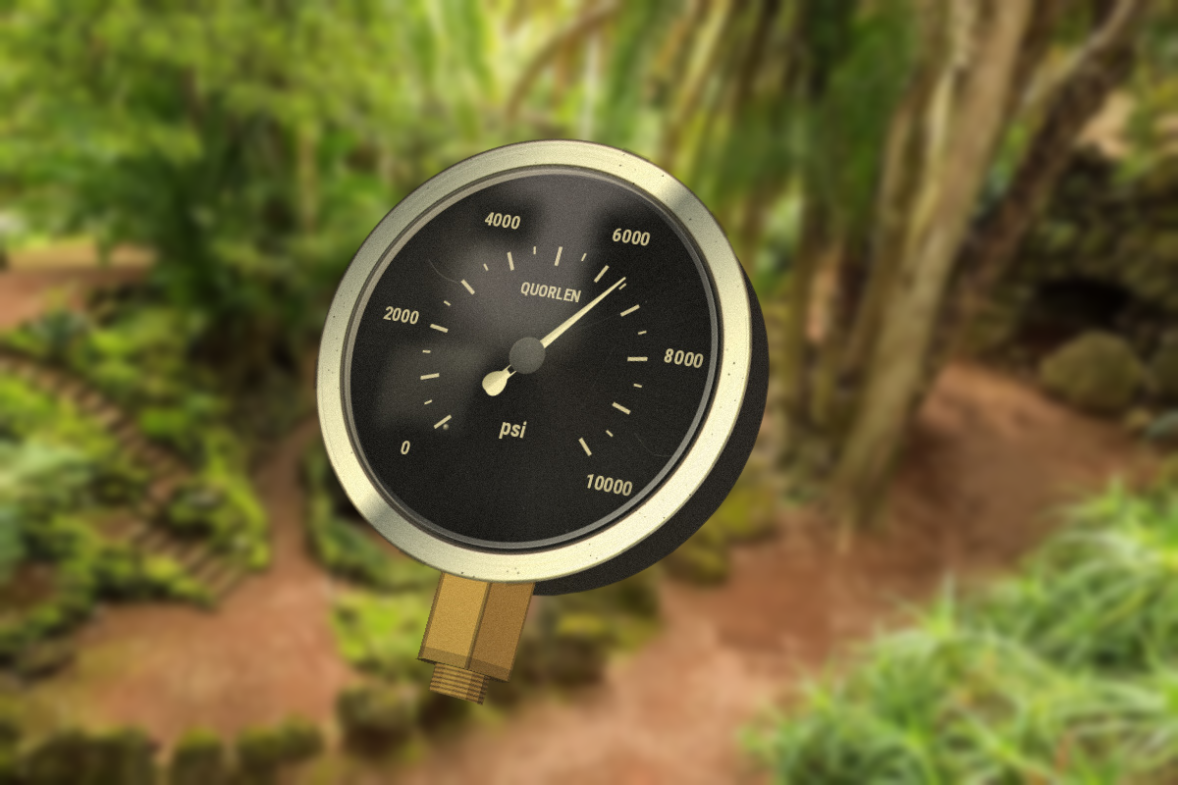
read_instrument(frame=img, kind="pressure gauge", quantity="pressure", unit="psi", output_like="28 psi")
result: 6500 psi
